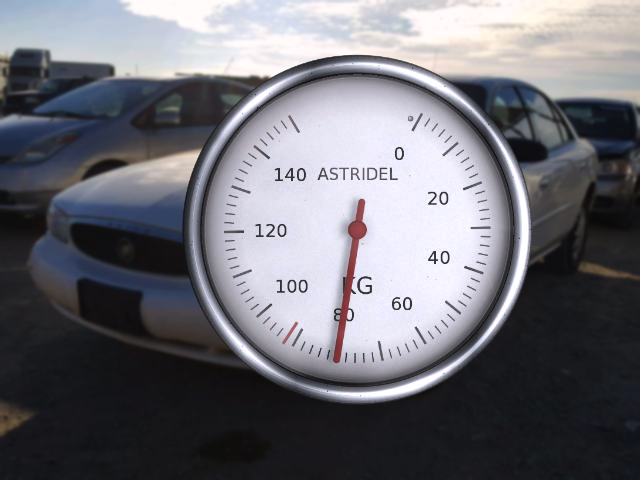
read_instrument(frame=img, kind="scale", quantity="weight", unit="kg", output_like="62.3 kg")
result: 80 kg
